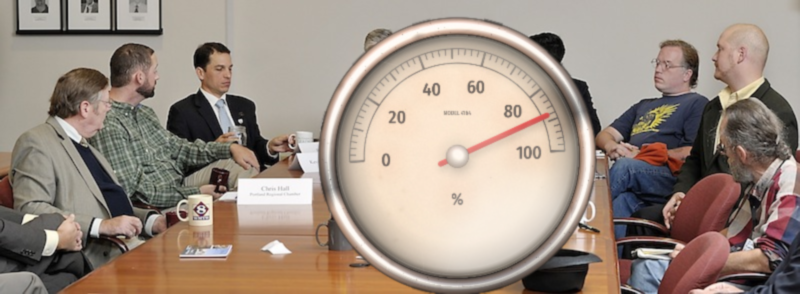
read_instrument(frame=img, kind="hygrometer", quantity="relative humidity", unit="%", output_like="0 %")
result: 88 %
